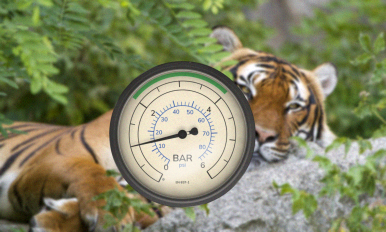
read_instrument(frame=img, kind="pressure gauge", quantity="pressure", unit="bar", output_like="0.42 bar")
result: 1 bar
